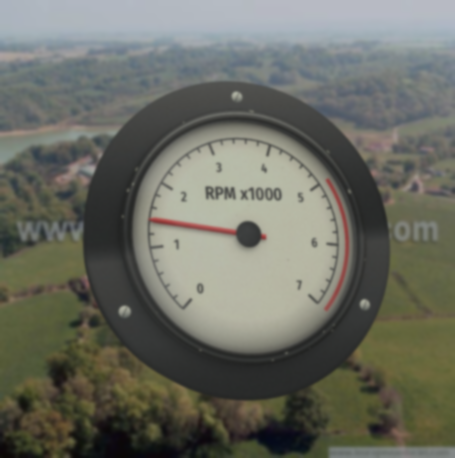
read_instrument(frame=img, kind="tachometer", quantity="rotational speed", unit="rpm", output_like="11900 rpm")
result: 1400 rpm
